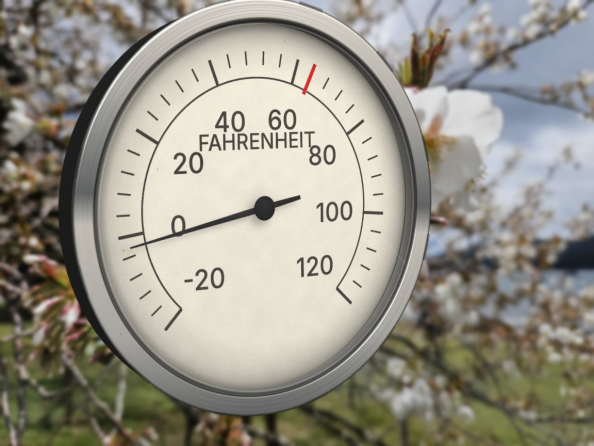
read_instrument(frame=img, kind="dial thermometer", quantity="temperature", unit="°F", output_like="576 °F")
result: -2 °F
